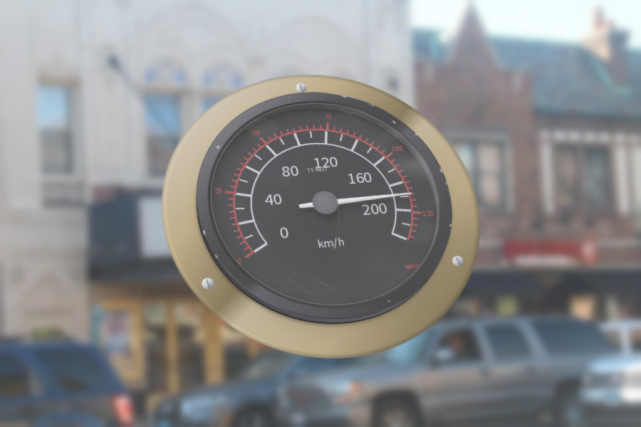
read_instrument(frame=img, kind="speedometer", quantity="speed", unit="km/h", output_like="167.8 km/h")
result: 190 km/h
